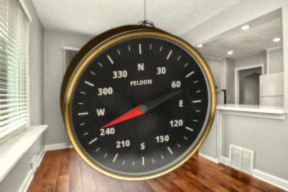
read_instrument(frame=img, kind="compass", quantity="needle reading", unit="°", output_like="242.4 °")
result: 250 °
